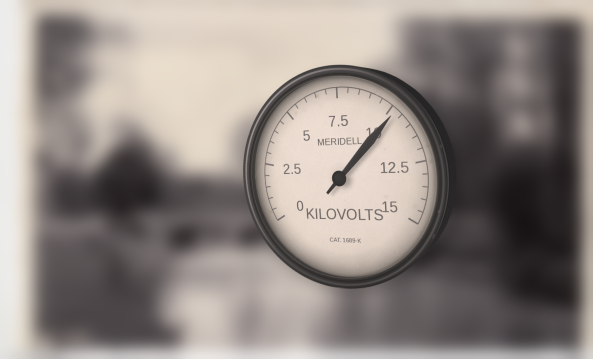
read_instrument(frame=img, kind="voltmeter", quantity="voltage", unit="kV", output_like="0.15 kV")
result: 10.25 kV
